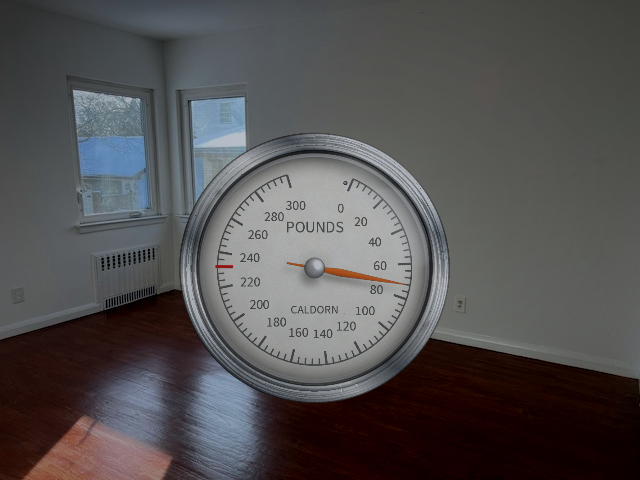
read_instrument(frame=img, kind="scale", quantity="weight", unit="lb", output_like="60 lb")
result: 72 lb
